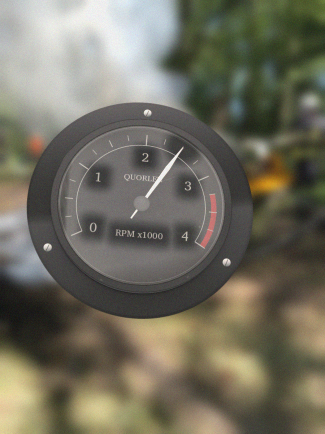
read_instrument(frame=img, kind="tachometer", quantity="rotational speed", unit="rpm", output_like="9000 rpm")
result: 2500 rpm
